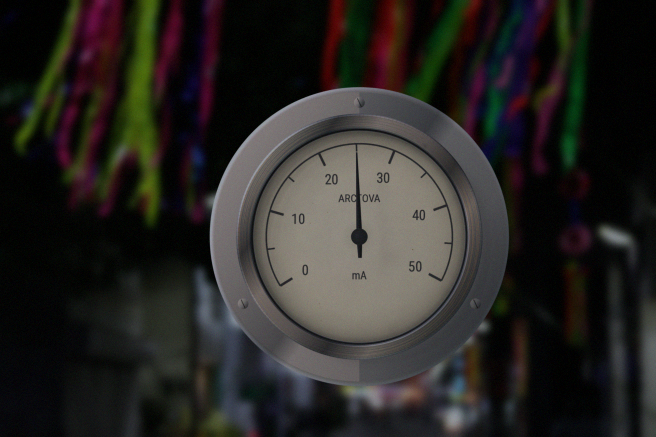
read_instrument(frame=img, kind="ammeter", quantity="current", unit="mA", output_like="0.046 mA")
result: 25 mA
